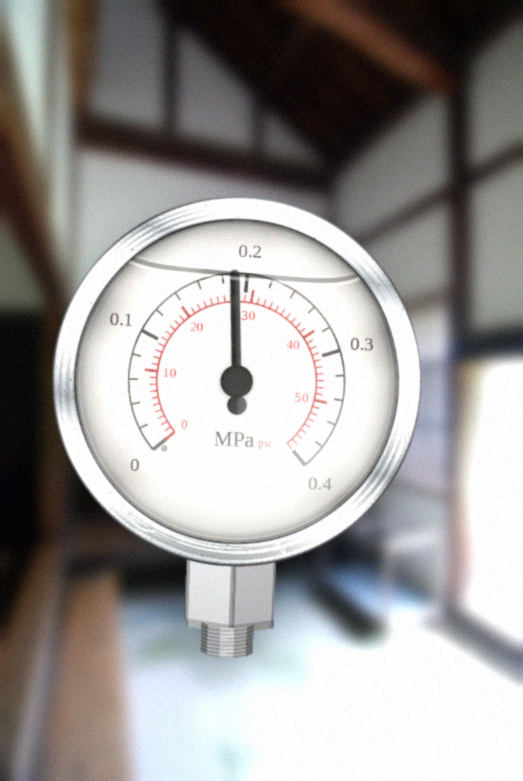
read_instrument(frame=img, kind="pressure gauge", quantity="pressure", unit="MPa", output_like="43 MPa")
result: 0.19 MPa
